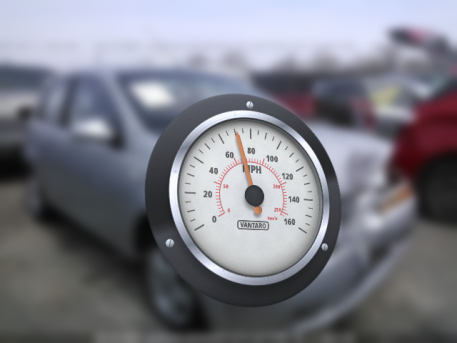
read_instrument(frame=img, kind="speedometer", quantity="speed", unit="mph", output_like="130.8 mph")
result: 70 mph
